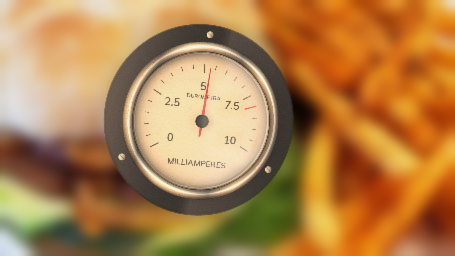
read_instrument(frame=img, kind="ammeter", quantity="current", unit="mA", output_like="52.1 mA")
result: 5.25 mA
